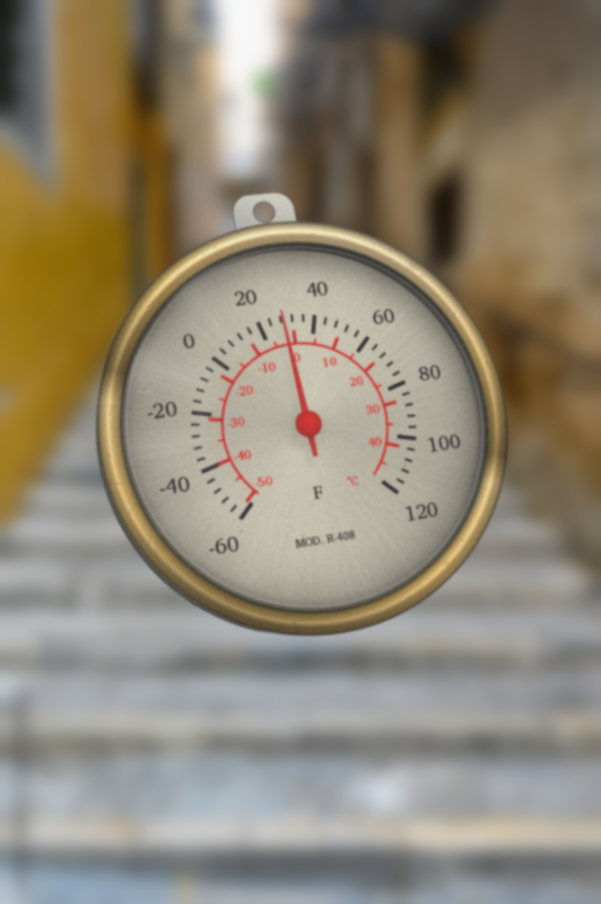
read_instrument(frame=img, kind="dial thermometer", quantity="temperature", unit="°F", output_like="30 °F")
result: 28 °F
